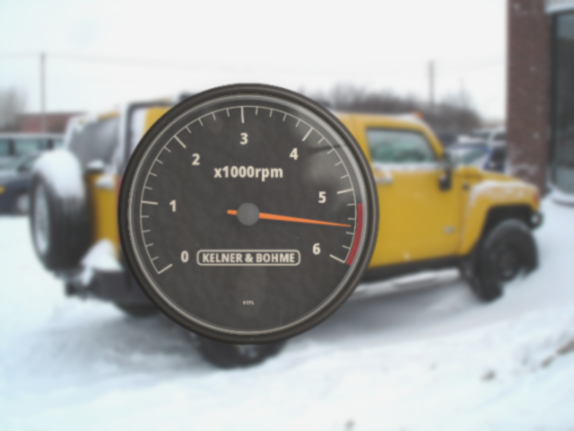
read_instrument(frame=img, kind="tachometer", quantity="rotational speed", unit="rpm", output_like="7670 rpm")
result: 5500 rpm
